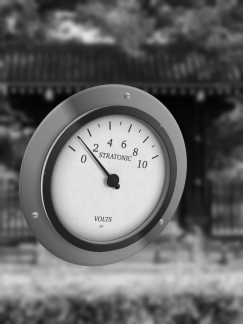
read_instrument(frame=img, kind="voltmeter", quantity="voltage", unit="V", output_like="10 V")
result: 1 V
